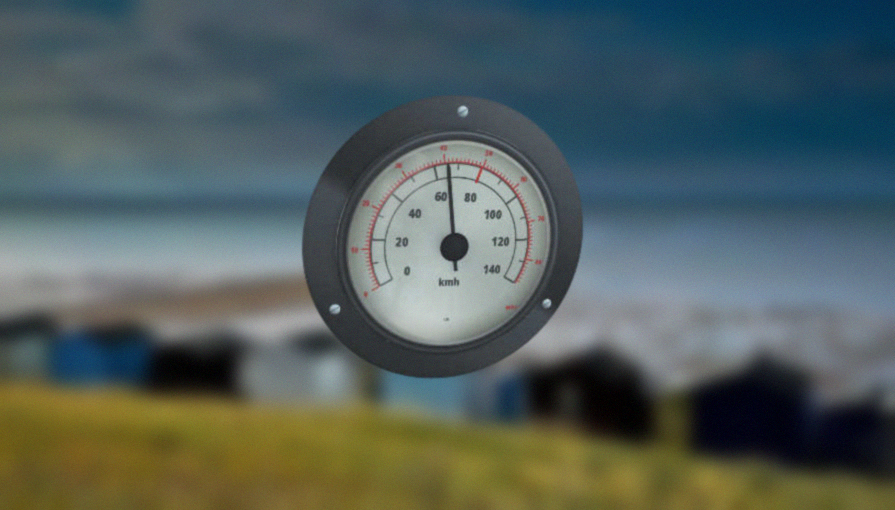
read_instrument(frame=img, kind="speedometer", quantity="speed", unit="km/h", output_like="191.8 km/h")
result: 65 km/h
